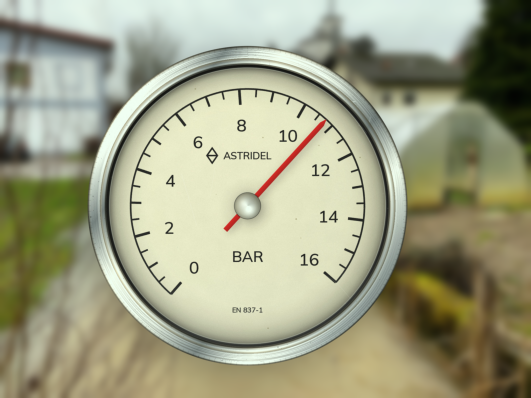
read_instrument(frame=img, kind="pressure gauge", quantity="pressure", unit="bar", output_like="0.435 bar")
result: 10.75 bar
